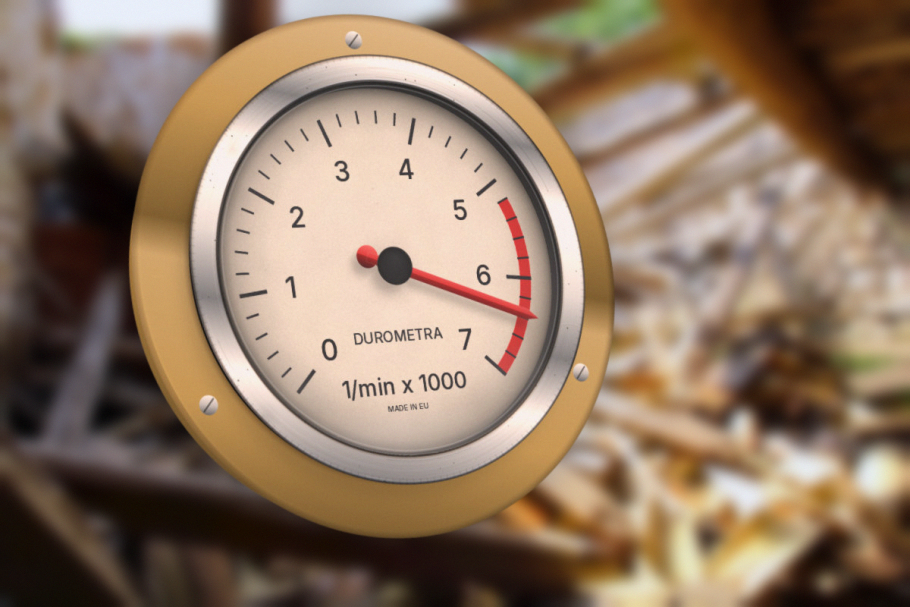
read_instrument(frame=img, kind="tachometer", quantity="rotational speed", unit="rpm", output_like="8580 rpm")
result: 6400 rpm
